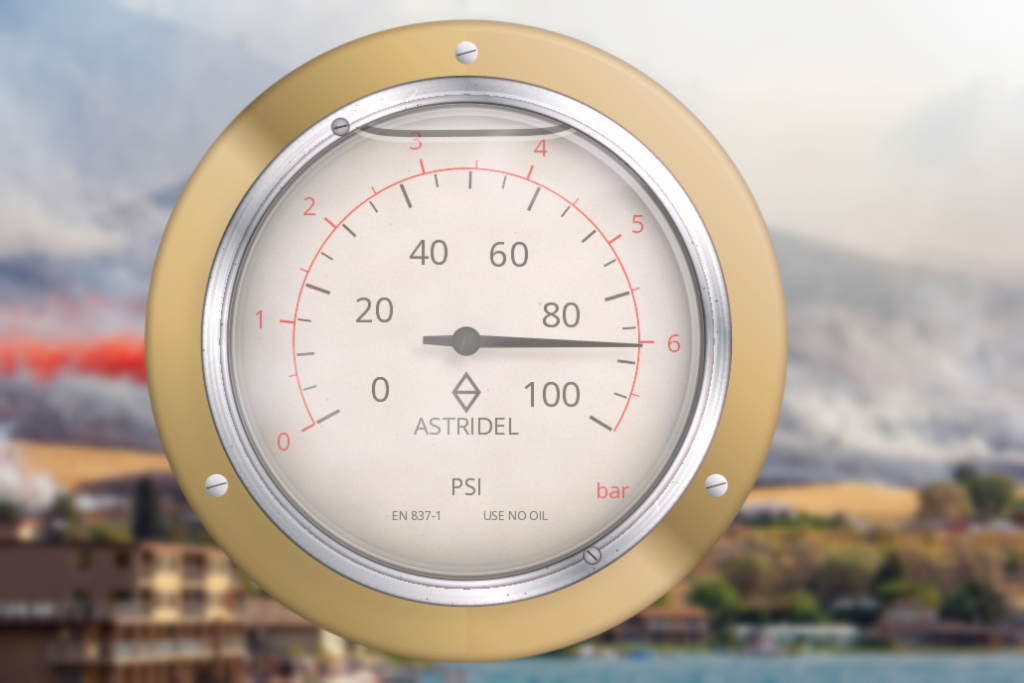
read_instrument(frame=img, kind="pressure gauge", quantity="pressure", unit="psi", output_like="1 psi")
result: 87.5 psi
